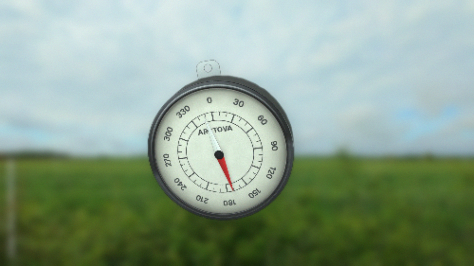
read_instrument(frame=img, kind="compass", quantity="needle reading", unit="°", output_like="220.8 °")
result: 170 °
